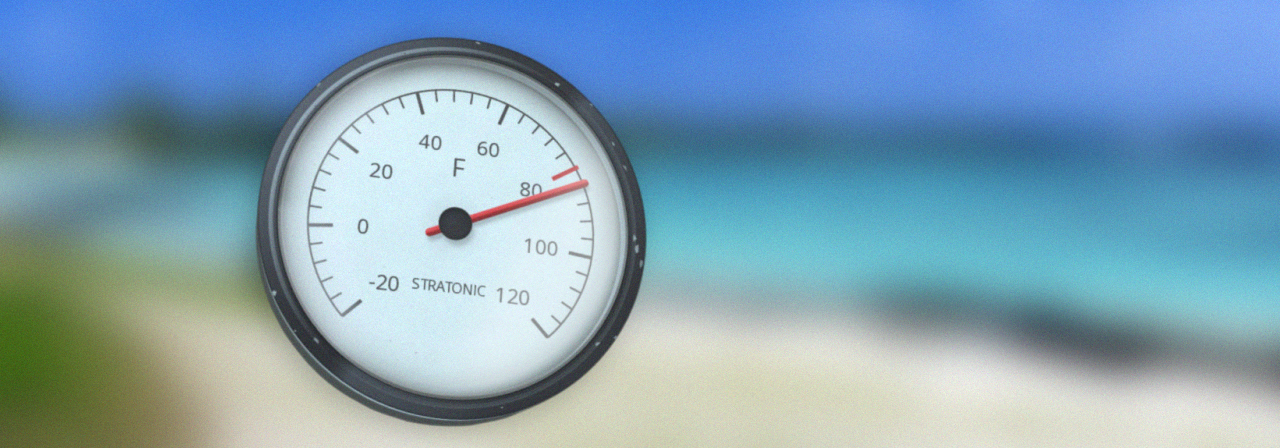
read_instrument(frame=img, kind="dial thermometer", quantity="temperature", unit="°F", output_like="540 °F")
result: 84 °F
